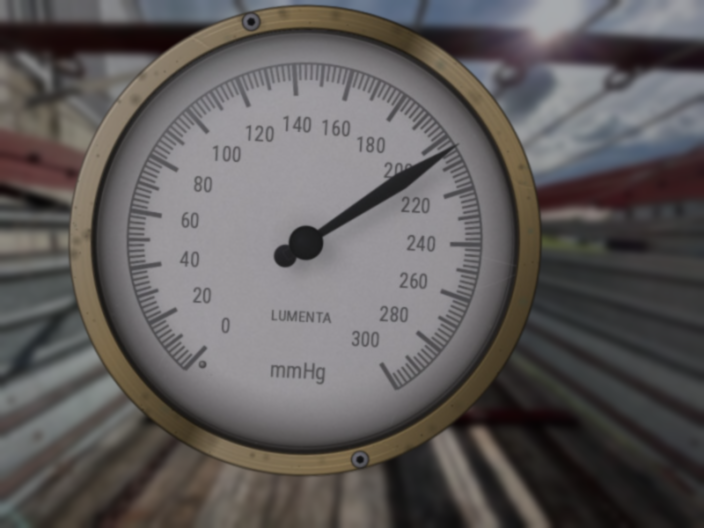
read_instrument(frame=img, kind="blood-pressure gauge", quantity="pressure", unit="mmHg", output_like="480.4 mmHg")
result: 204 mmHg
